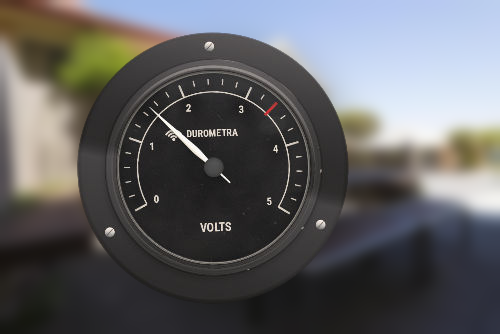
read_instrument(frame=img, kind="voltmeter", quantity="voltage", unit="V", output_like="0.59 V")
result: 1.5 V
